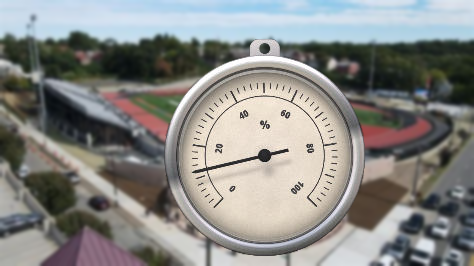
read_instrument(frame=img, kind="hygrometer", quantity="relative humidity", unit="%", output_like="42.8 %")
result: 12 %
